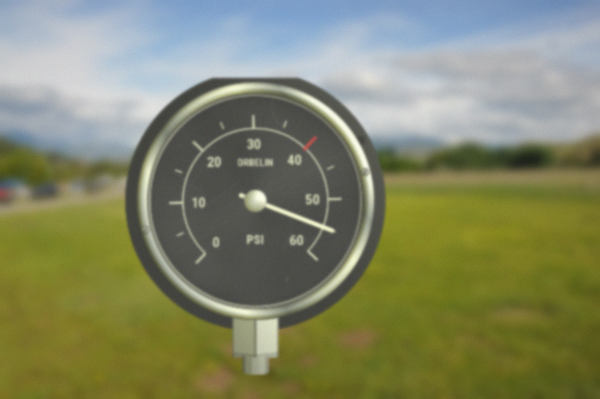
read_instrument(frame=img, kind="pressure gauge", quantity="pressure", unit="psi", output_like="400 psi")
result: 55 psi
